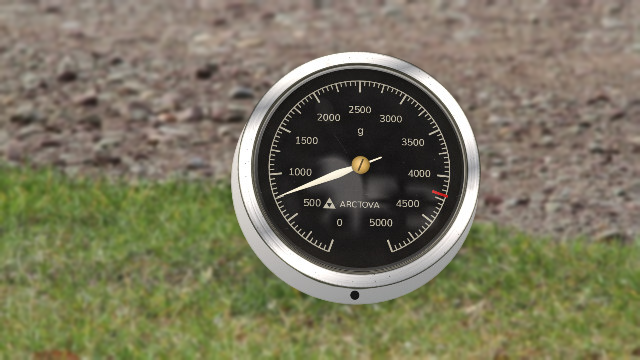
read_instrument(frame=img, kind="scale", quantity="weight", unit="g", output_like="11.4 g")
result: 750 g
